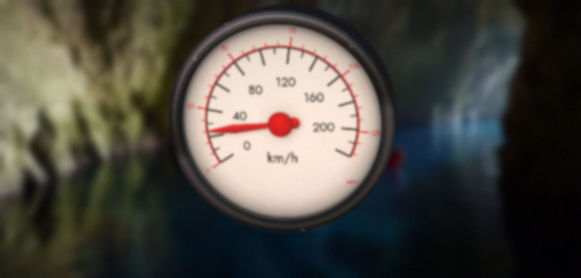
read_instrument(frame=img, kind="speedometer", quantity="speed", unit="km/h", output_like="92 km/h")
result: 25 km/h
